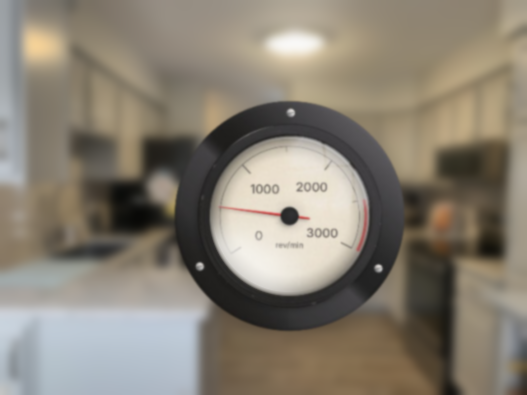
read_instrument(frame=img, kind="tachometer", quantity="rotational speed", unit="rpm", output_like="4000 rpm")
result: 500 rpm
